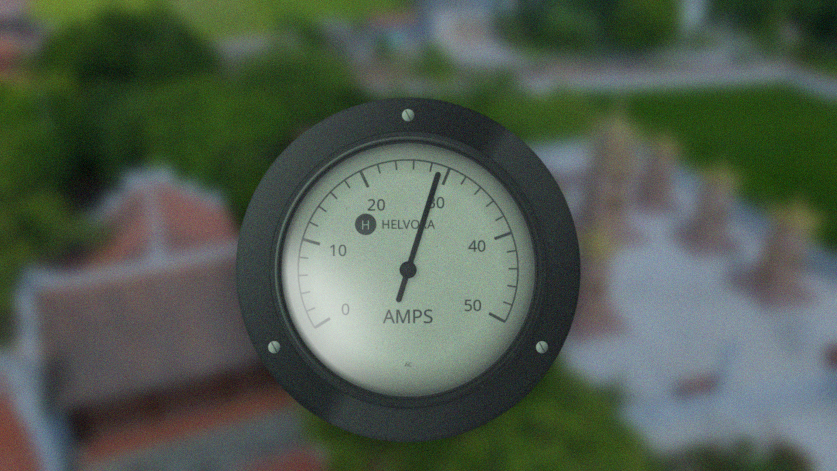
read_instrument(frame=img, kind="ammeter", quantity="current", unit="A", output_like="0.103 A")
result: 29 A
